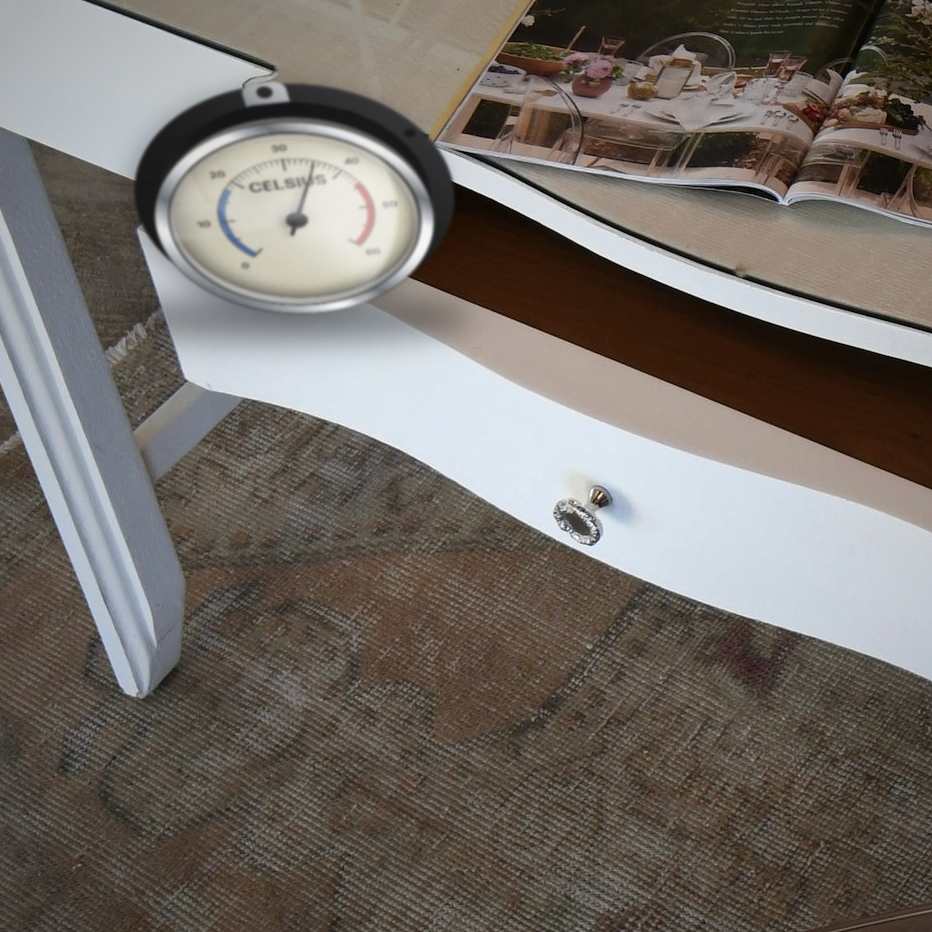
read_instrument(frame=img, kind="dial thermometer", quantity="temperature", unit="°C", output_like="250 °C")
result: 35 °C
